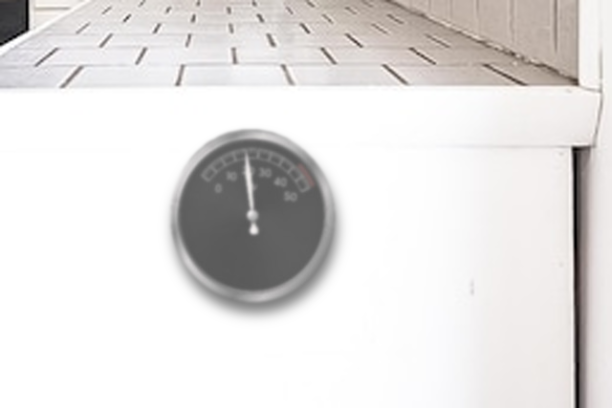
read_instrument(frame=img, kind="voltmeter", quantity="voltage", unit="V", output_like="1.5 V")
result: 20 V
